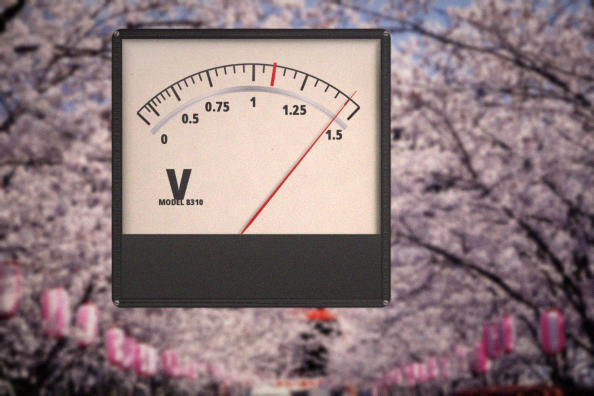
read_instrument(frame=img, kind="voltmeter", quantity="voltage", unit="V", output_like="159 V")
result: 1.45 V
